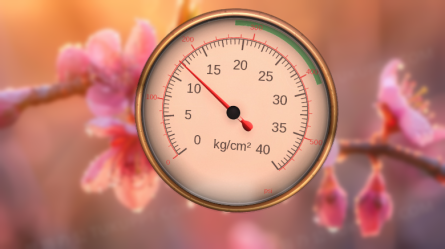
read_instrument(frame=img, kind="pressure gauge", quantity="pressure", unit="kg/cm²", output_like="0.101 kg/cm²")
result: 12 kg/cm²
